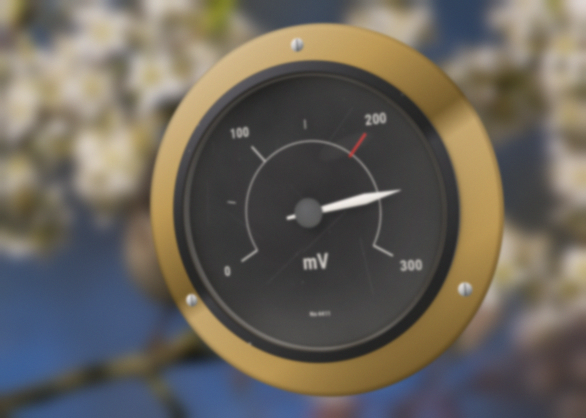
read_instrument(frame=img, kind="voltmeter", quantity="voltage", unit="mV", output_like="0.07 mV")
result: 250 mV
